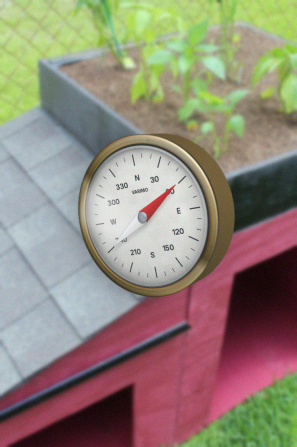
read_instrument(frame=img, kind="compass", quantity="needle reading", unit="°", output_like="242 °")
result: 60 °
